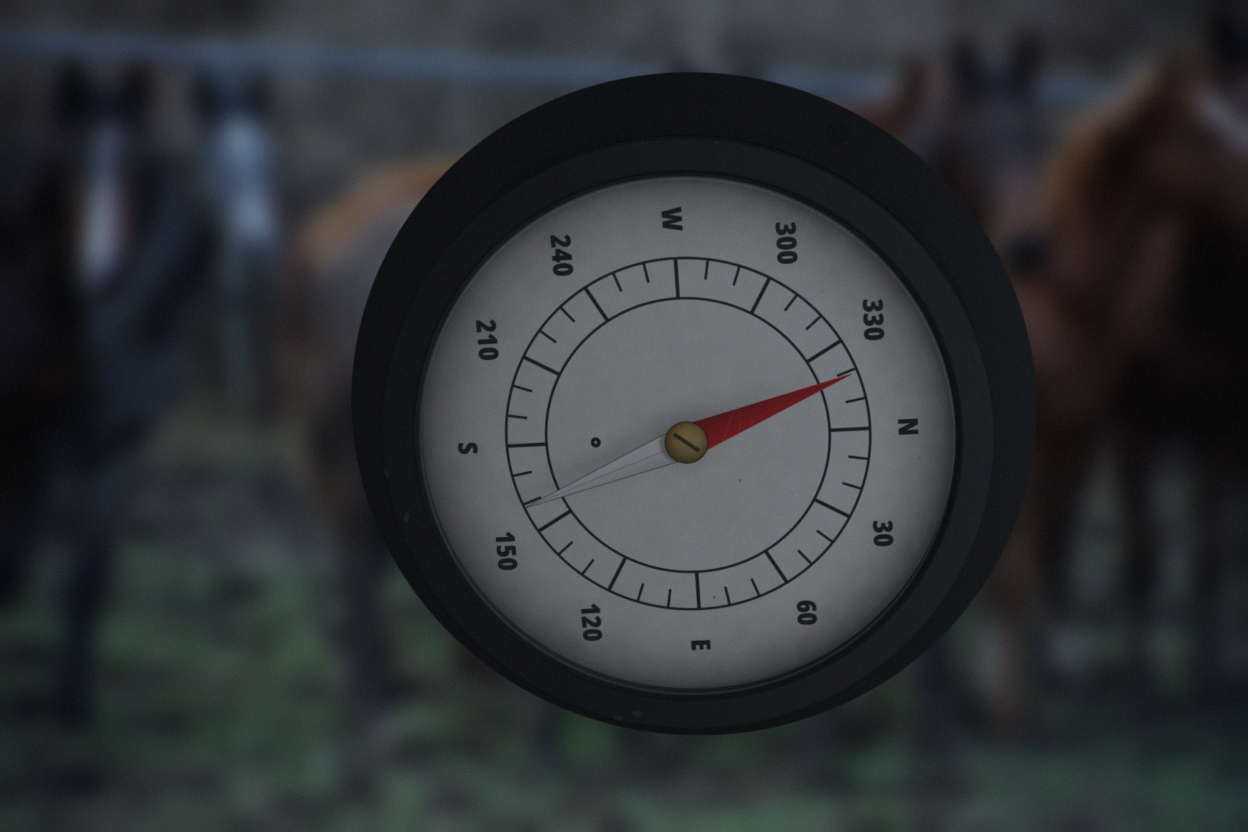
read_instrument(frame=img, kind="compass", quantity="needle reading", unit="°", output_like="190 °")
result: 340 °
